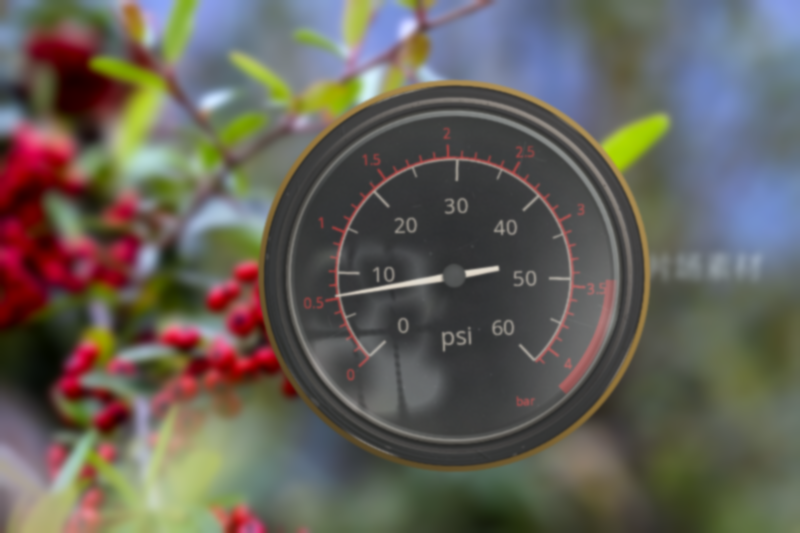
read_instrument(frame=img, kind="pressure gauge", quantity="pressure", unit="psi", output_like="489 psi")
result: 7.5 psi
